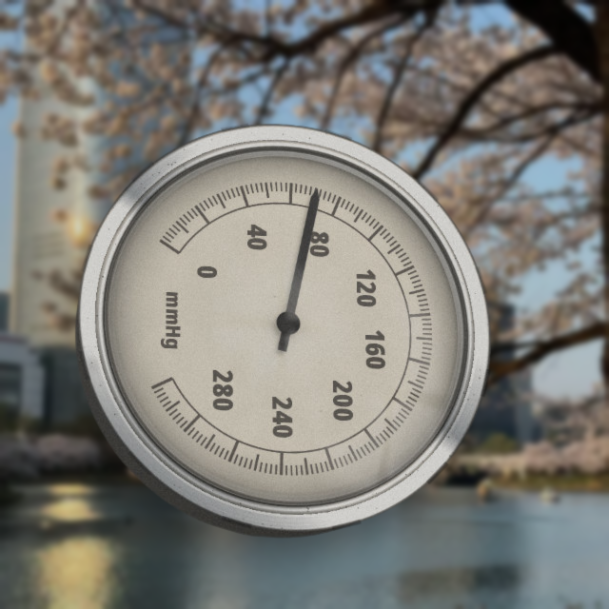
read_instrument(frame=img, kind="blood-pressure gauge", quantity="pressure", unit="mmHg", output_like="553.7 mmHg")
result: 70 mmHg
